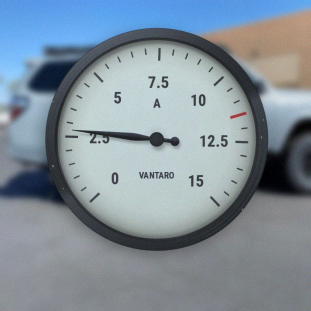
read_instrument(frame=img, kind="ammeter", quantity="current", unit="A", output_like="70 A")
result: 2.75 A
